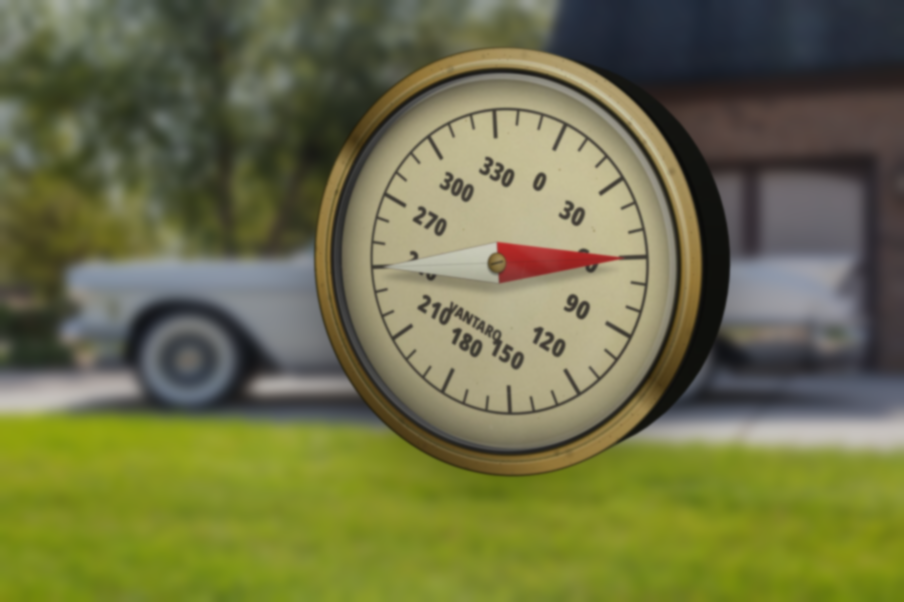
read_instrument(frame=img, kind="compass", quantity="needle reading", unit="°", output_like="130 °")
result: 60 °
